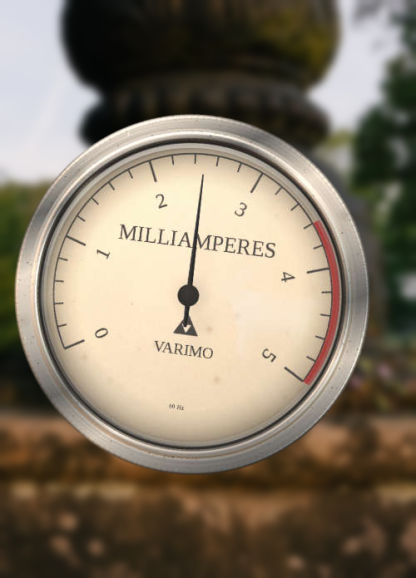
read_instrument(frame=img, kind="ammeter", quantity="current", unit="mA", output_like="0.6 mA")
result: 2.5 mA
